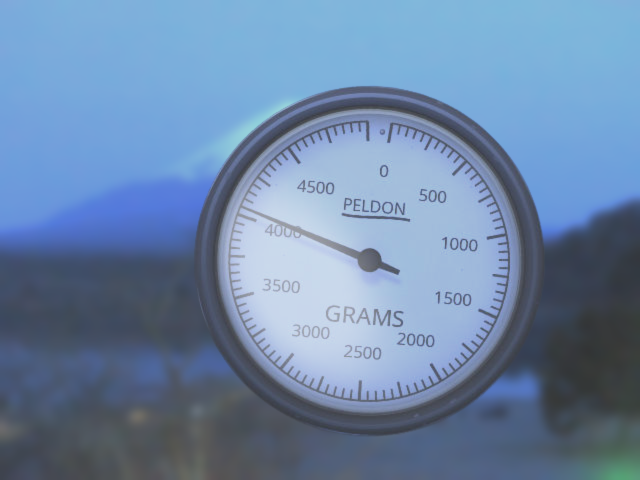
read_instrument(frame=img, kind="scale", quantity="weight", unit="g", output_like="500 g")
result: 4050 g
